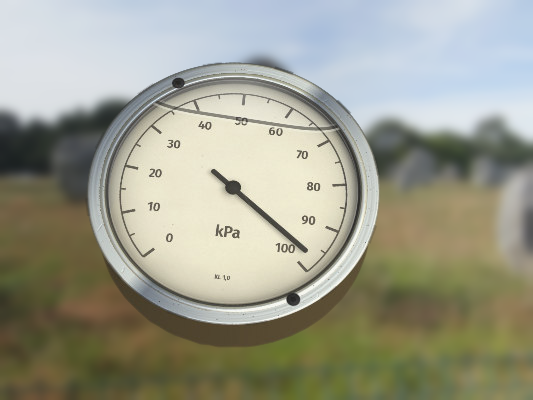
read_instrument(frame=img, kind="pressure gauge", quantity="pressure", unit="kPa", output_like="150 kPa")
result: 97.5 kPa
